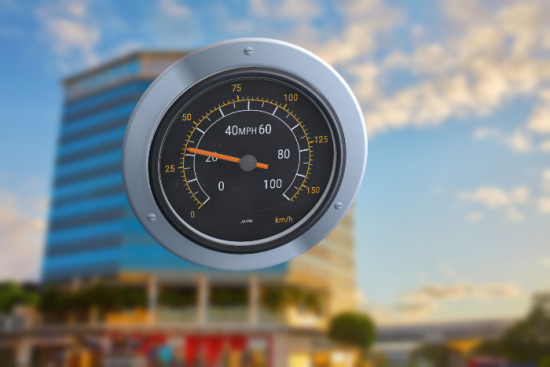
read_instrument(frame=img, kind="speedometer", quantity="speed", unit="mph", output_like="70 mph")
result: 22.5 mph
